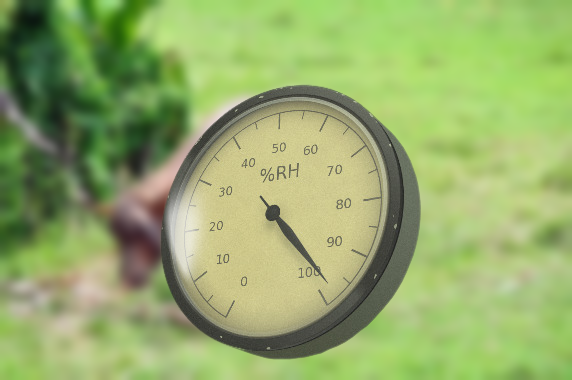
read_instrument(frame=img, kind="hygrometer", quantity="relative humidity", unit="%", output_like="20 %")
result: 97.5 %
